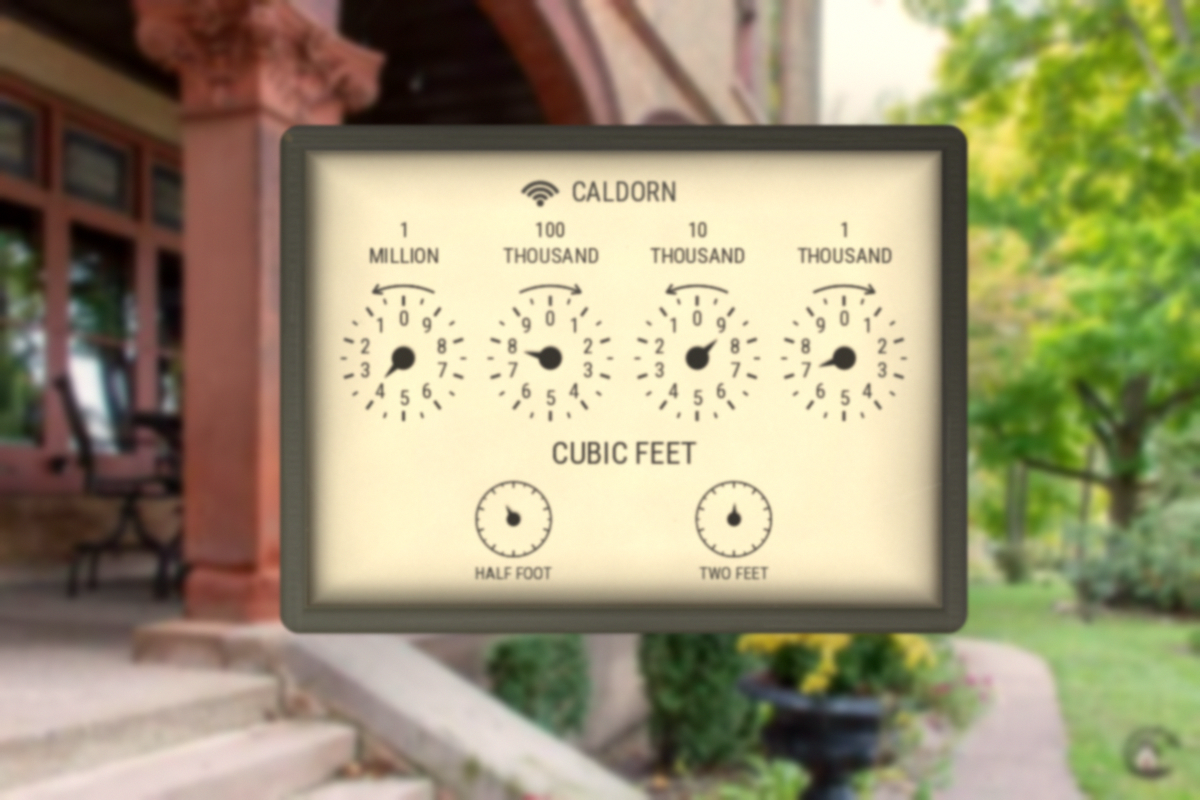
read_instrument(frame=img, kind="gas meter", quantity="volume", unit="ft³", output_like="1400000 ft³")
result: 378700 ft³
